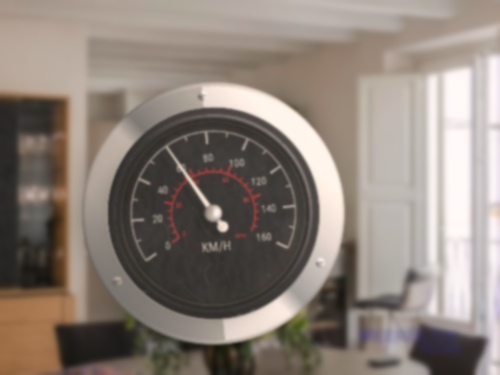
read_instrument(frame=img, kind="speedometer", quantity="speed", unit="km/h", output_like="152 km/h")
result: 60 km/h
